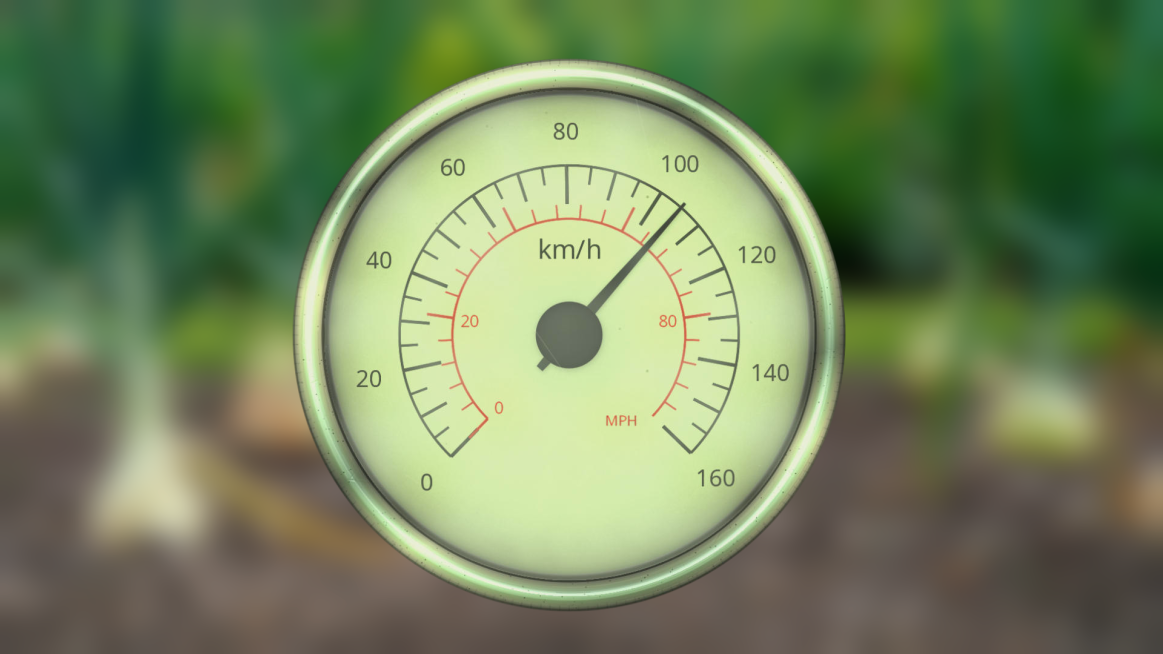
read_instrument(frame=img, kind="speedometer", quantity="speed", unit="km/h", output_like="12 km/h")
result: 105 km/h
